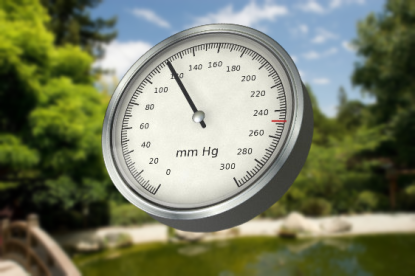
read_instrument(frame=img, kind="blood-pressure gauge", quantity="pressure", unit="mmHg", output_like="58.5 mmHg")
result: 120 mmHg
